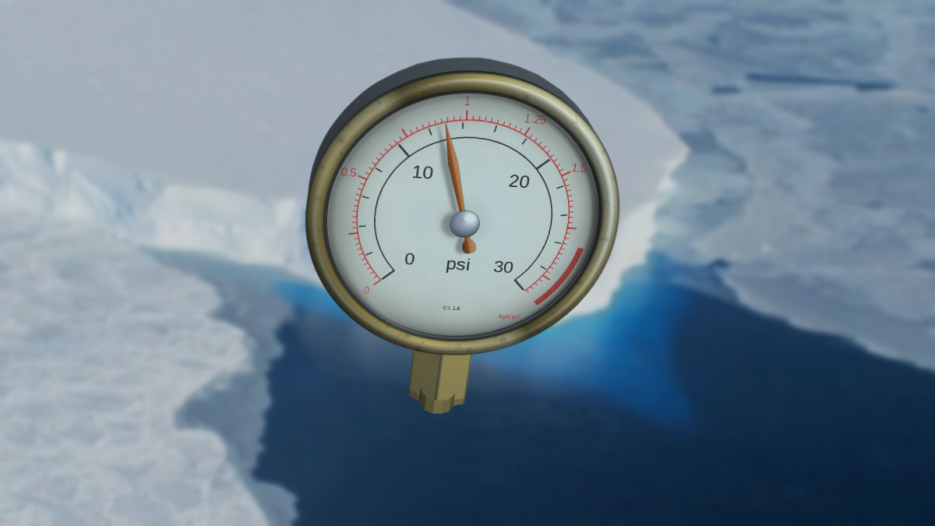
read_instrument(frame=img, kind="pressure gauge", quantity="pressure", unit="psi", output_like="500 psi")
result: 13 psi
